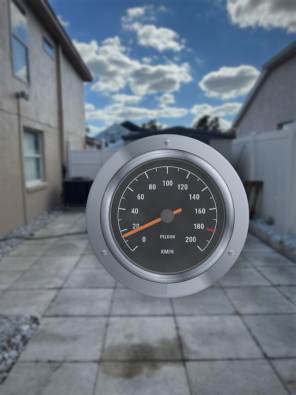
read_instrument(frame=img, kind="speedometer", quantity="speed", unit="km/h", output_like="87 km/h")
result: 15 km/h
